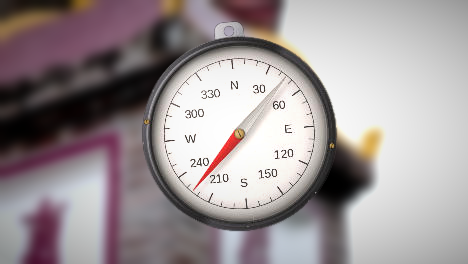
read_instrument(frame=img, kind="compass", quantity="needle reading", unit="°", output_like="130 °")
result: 225 °
